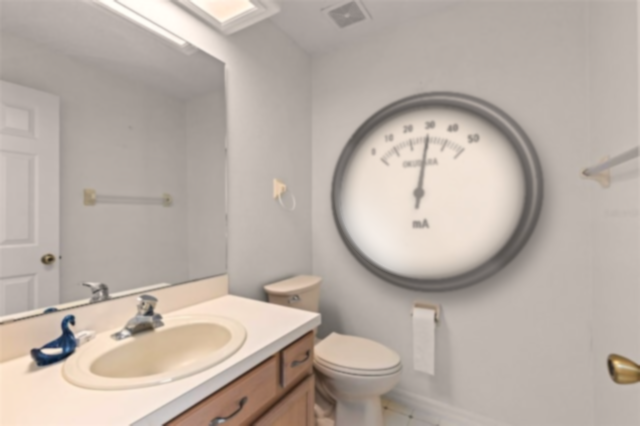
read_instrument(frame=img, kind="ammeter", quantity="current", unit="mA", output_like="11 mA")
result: 30 mA
